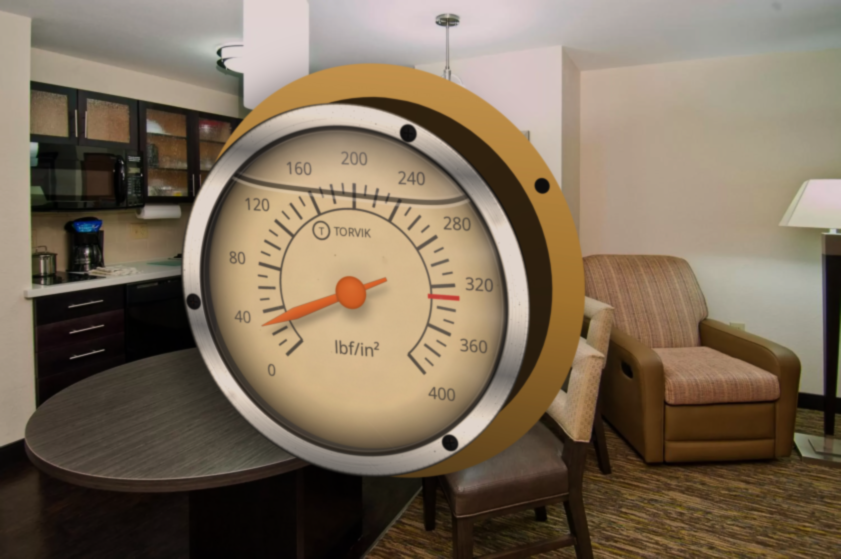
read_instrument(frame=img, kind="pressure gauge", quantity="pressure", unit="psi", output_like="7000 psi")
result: 30 psi
